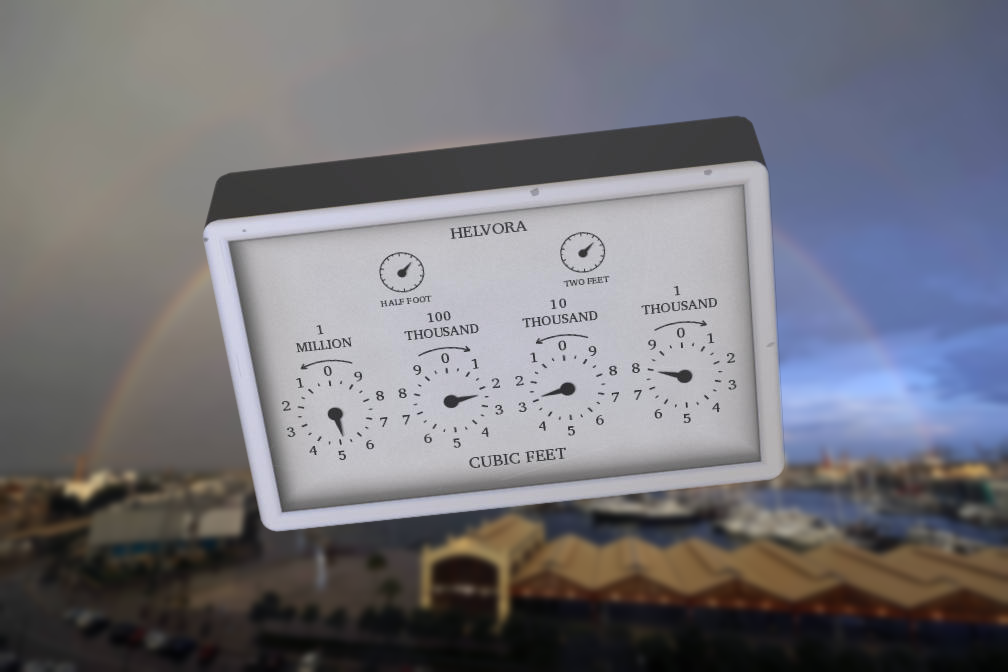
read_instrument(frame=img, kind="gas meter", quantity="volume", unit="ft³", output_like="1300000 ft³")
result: 522800 ft³
